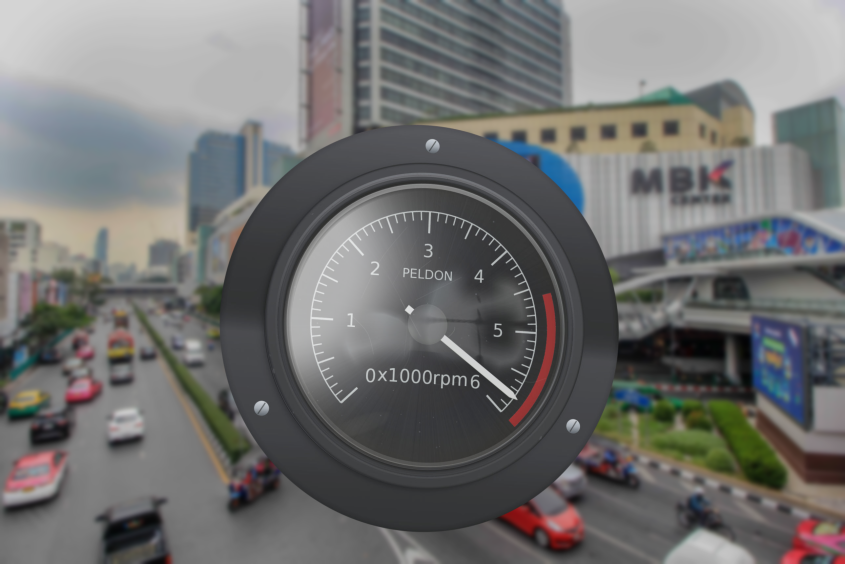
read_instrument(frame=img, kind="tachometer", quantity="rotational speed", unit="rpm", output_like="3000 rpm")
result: 5800 rpm
